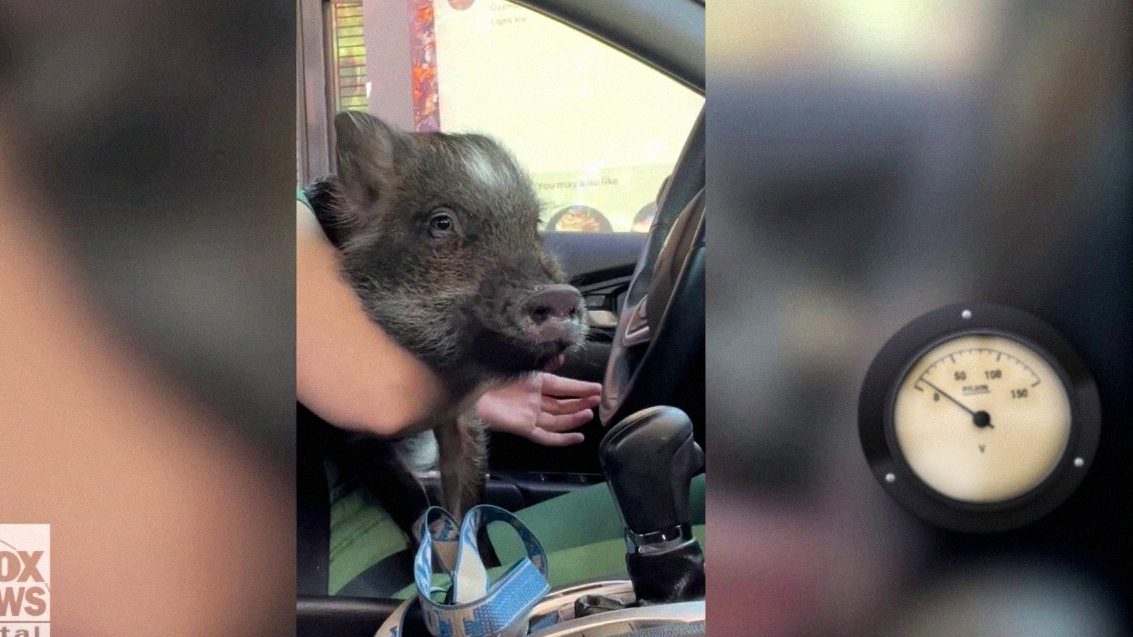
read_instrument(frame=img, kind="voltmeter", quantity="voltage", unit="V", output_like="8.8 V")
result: 10 V
